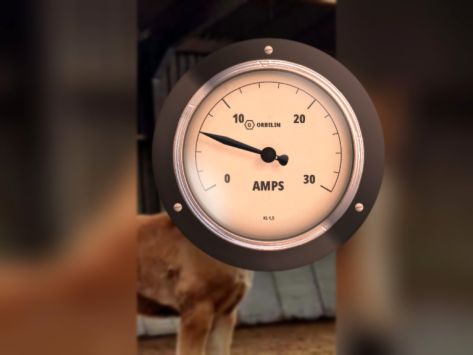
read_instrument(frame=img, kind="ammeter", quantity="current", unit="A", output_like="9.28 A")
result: 6 A
